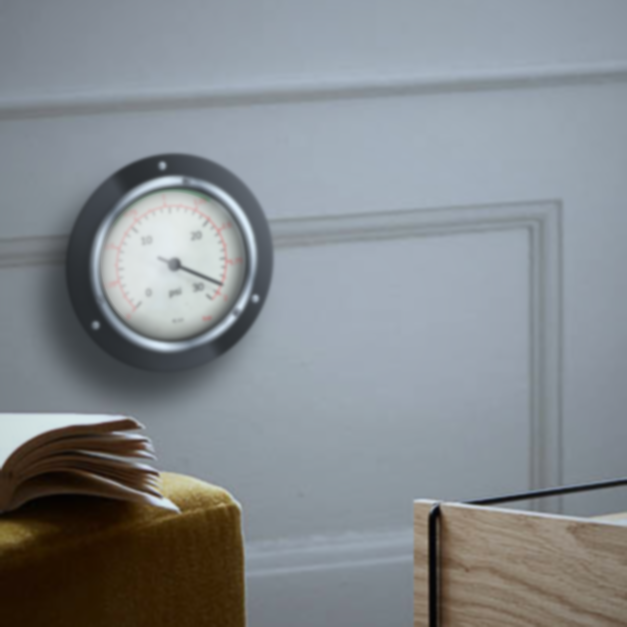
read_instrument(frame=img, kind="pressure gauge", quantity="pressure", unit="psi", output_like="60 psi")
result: 28 psi
